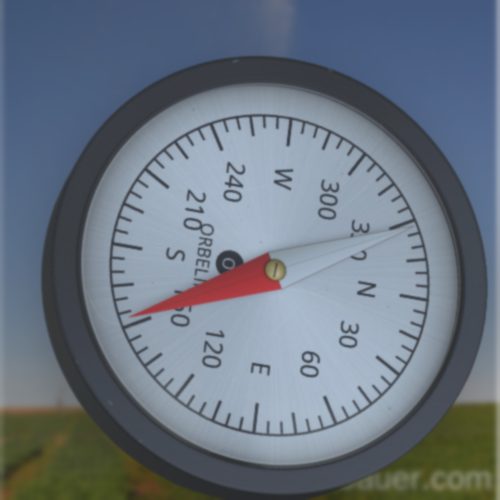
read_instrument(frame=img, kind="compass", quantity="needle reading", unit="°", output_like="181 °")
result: 152.5 °
